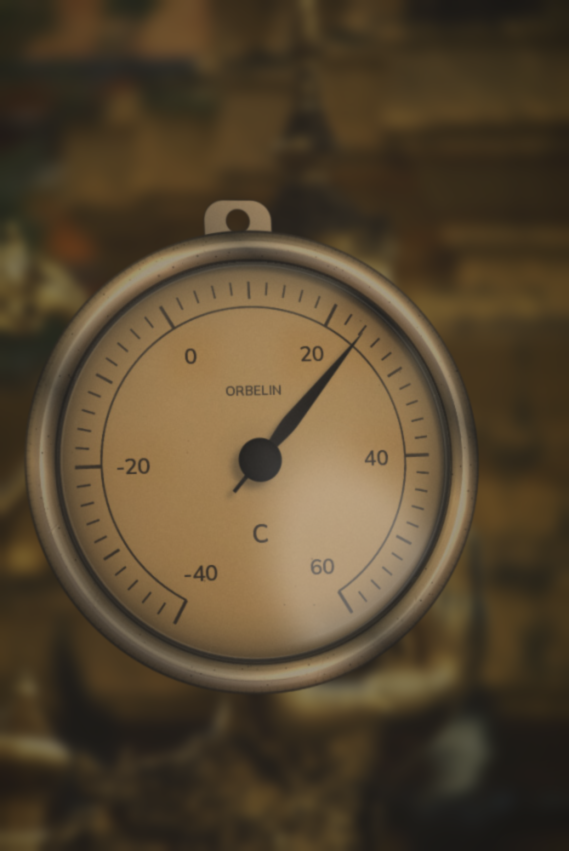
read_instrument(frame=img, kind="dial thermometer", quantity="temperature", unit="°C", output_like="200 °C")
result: 24 °C
